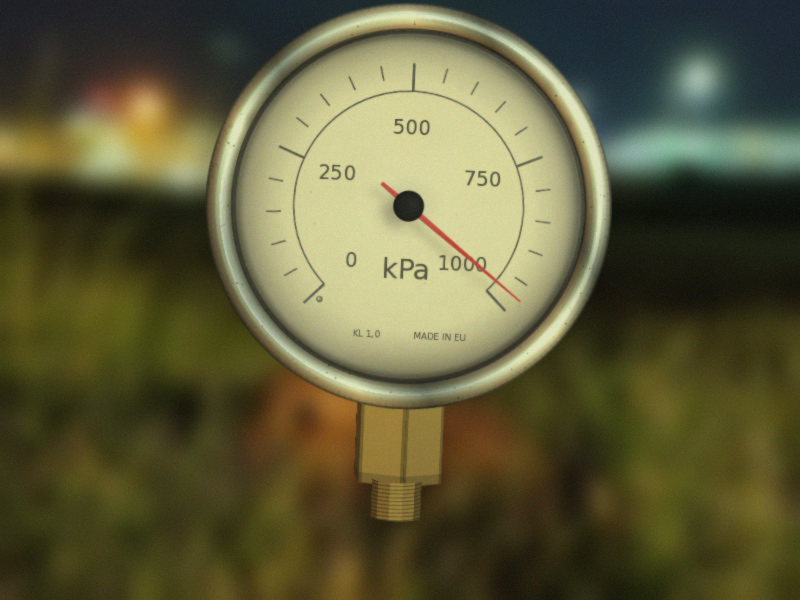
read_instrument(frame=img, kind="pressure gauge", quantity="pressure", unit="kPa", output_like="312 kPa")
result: 975 kPa
